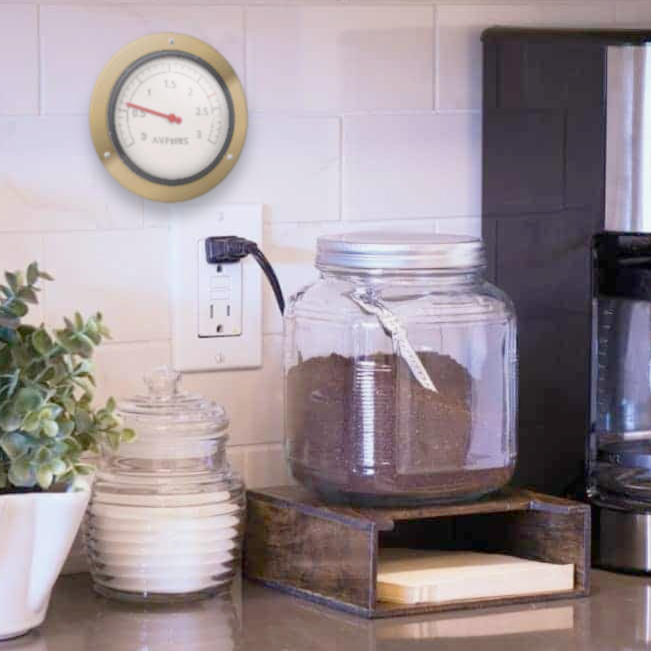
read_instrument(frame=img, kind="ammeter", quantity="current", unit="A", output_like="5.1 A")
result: 0.6 A
